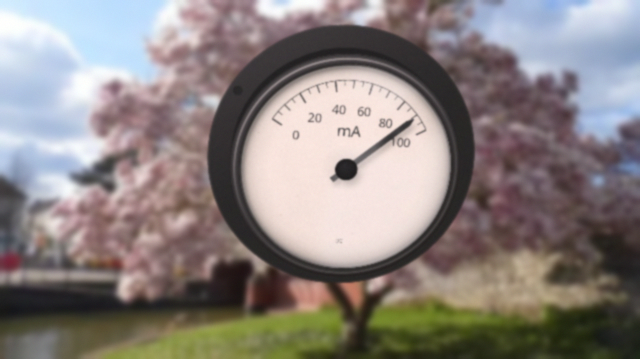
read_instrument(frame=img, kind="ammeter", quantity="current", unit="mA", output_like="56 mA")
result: 90 mA
